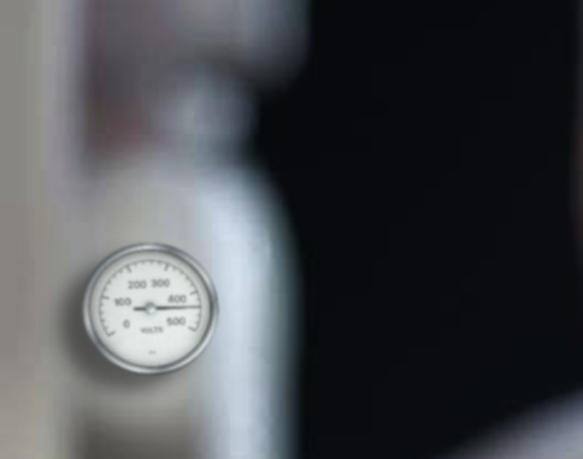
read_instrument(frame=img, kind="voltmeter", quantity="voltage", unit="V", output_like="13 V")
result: 440 V
